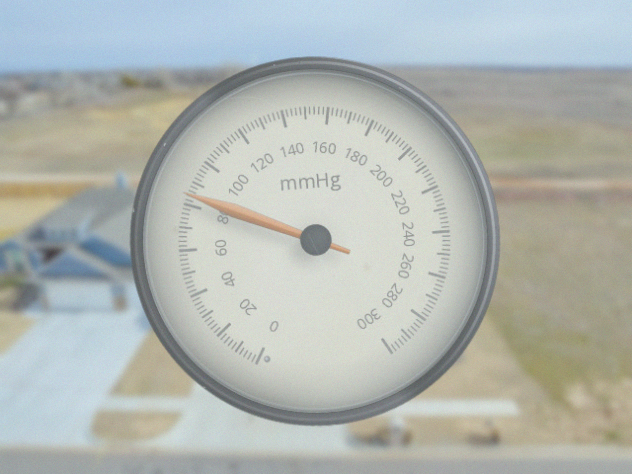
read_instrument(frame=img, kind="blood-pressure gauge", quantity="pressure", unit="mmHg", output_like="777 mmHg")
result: 84 mmHg
